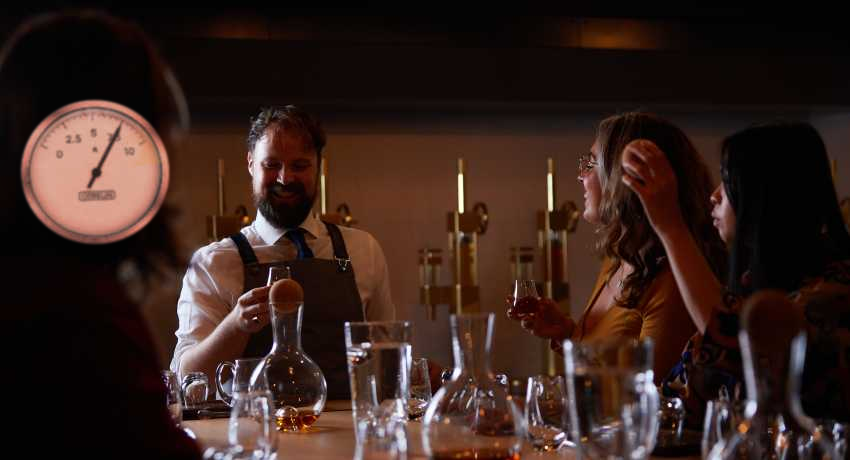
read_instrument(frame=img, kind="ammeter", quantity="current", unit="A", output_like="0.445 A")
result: 7.5 A
